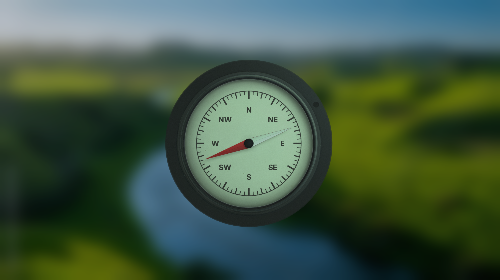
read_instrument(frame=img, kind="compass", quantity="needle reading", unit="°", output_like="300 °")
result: 250 °
